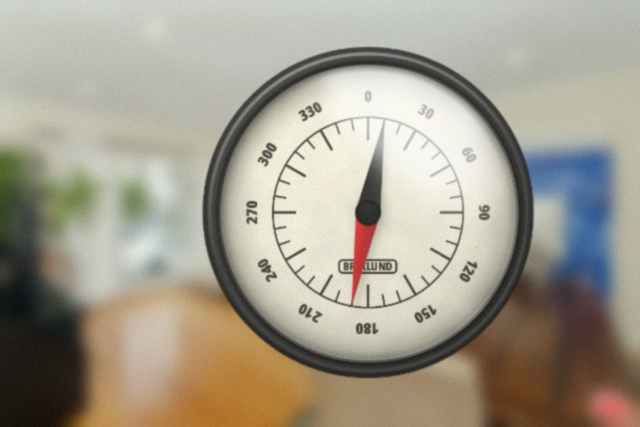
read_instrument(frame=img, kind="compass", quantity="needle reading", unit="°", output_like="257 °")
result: 190 °
